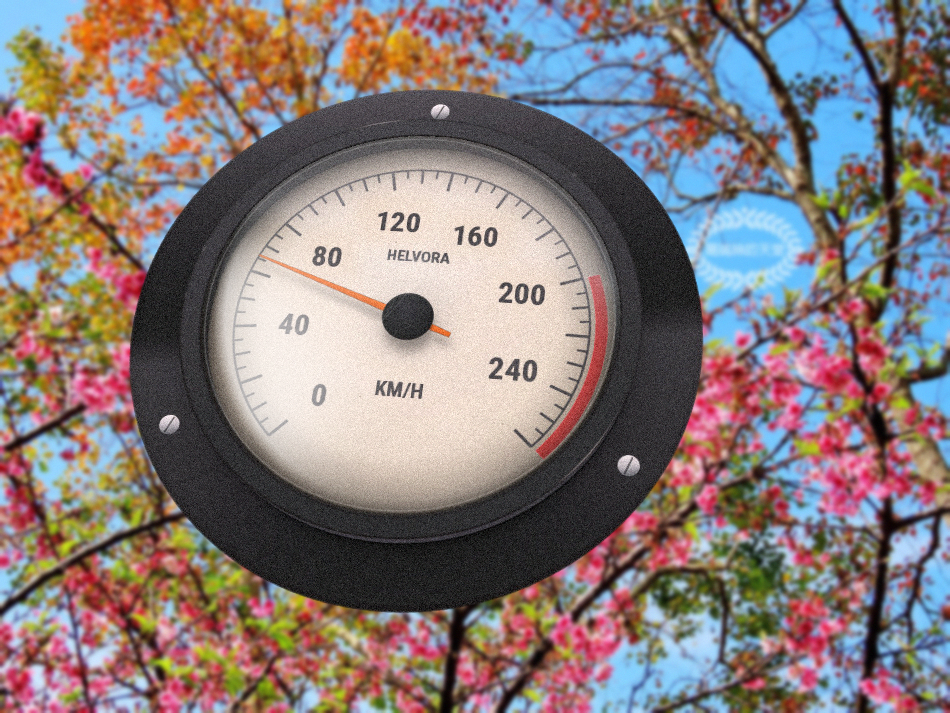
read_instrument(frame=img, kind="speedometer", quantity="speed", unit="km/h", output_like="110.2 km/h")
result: 65 km/h
